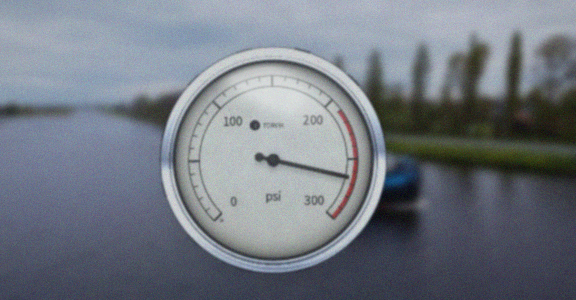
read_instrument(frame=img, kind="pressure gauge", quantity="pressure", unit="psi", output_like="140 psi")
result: 265 psi
